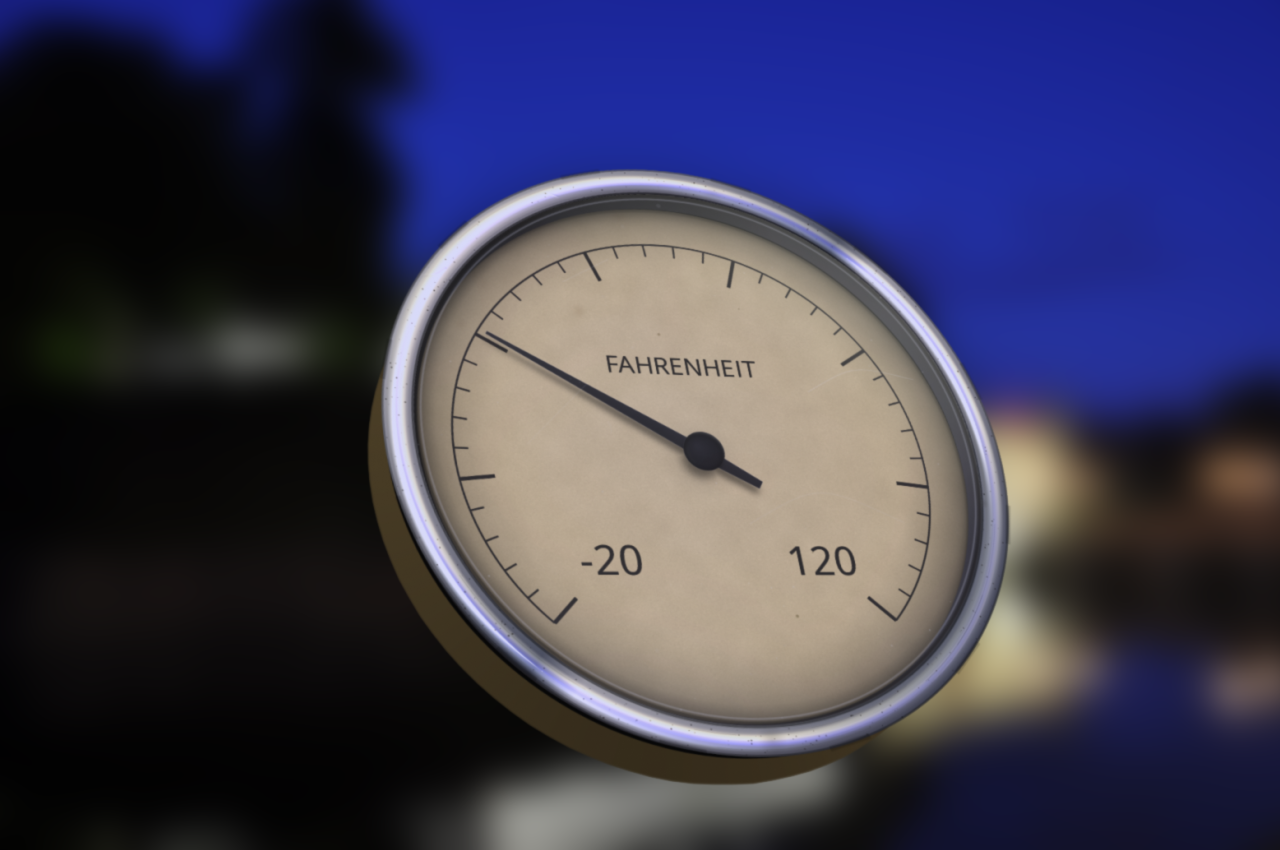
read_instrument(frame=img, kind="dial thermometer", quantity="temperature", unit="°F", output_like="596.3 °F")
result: 20 °F
